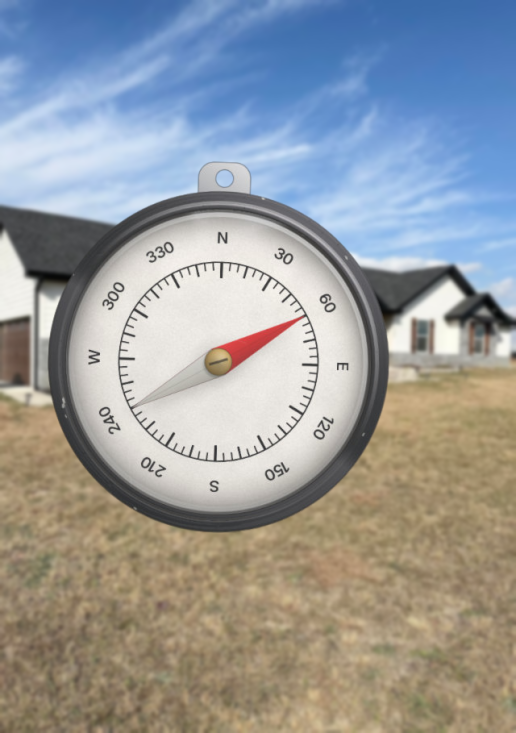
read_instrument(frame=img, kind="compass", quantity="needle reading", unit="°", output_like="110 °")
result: 60 °
